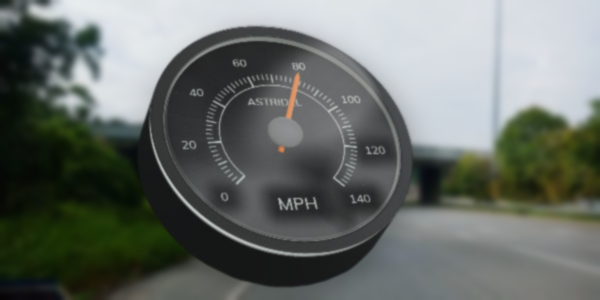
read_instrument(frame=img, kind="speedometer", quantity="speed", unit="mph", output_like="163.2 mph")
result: 80 mph
